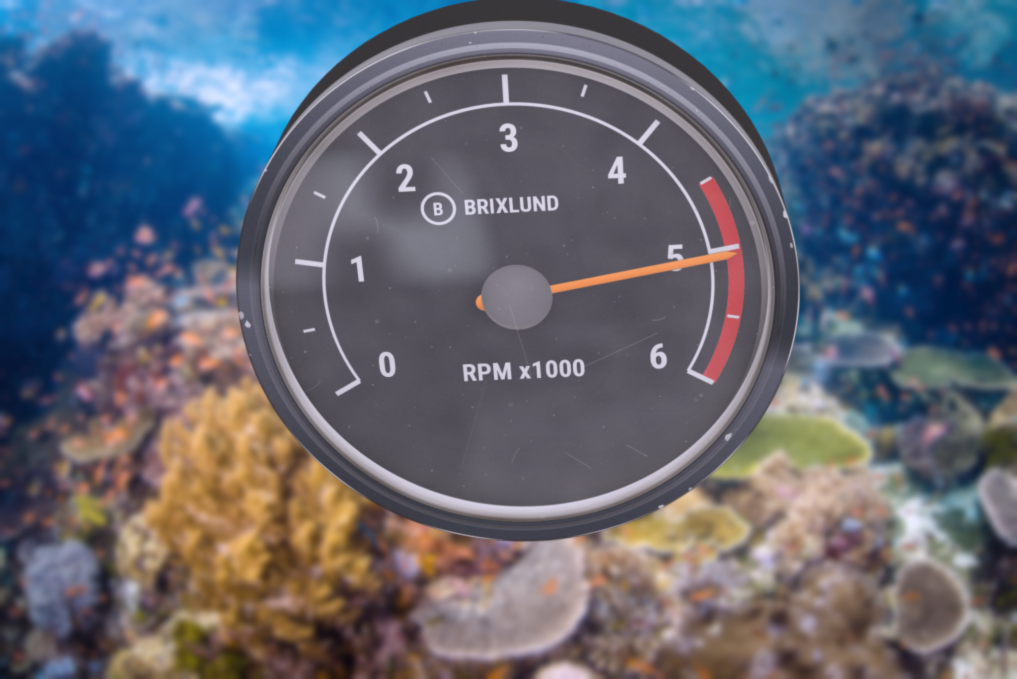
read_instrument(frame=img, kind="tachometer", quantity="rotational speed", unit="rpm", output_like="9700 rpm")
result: 5000 rpm
